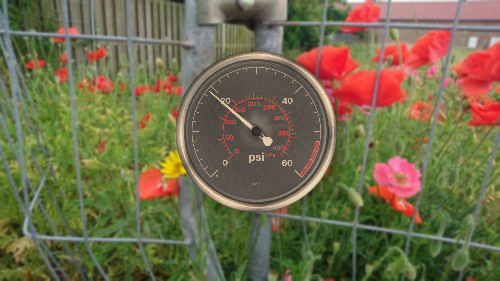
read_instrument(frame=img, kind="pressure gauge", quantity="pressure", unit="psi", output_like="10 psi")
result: 19 psi
